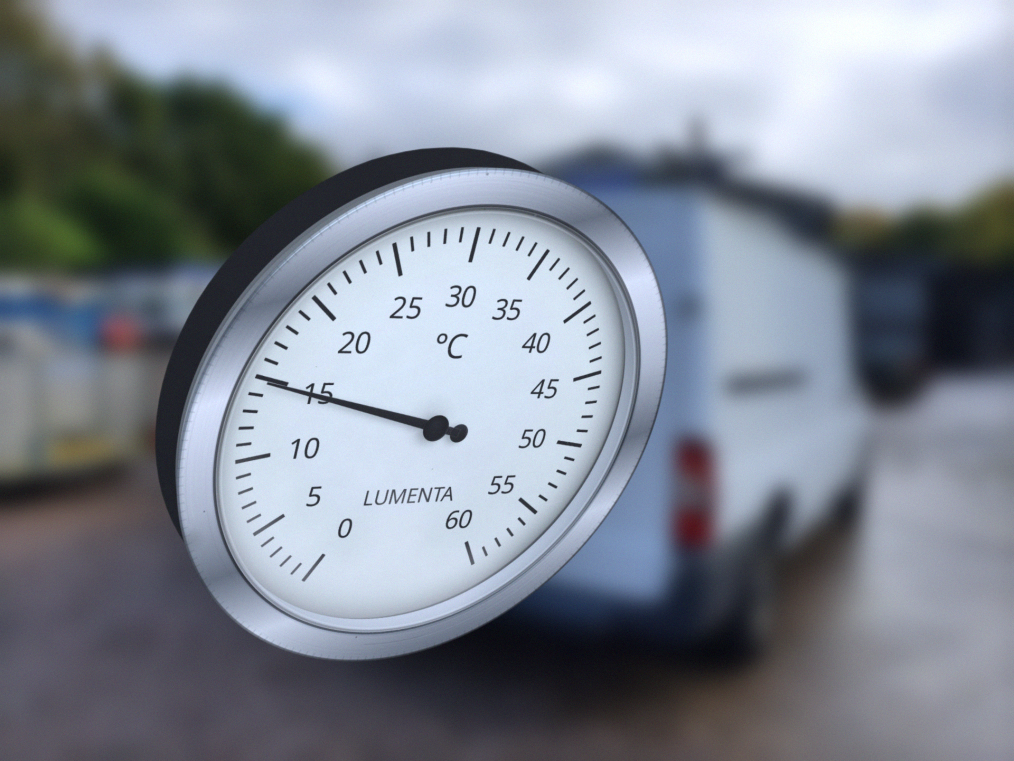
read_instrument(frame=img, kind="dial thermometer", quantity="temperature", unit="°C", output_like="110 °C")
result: 15 °C
